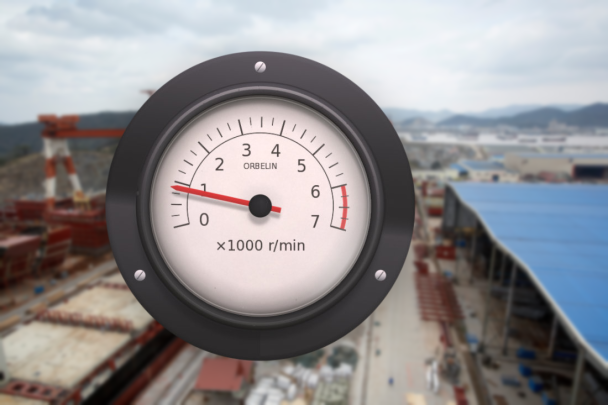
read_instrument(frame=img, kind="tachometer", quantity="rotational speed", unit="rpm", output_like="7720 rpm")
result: 875 rpm
